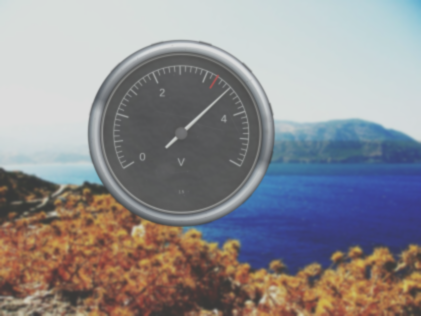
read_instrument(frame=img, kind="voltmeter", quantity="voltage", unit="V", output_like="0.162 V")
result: 3.5 V
